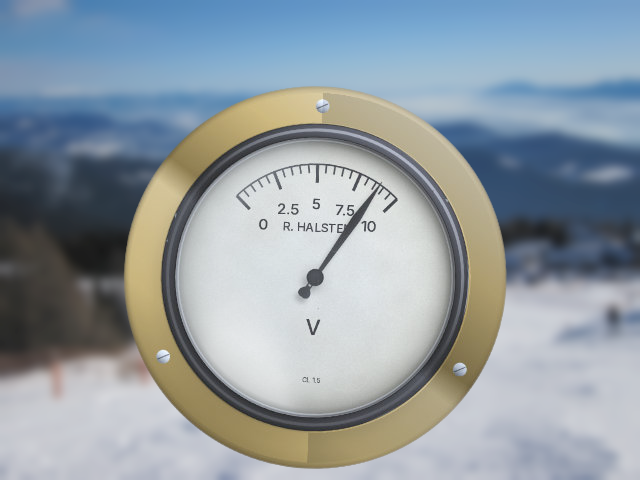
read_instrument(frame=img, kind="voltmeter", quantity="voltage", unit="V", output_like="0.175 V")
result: 8.75 V
